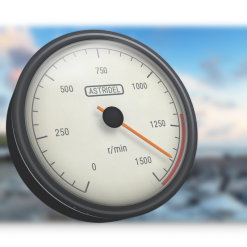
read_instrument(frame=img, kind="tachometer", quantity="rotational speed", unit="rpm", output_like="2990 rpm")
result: 1400 rpm
